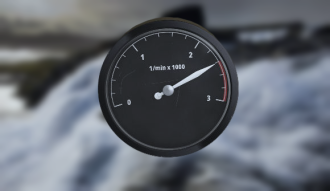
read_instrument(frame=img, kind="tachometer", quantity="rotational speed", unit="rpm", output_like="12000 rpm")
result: 2400 rpm
